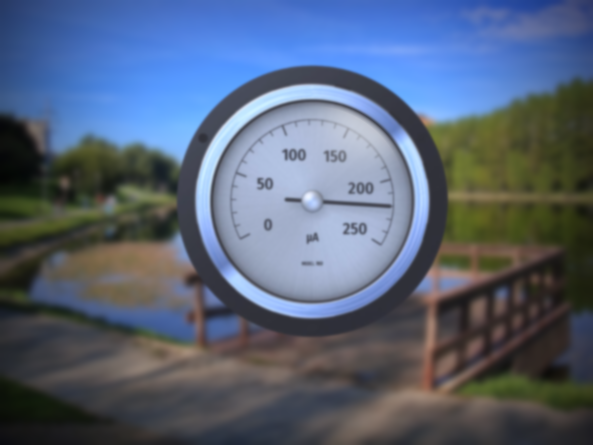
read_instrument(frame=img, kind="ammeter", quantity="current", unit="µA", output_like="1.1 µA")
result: 220 µA
